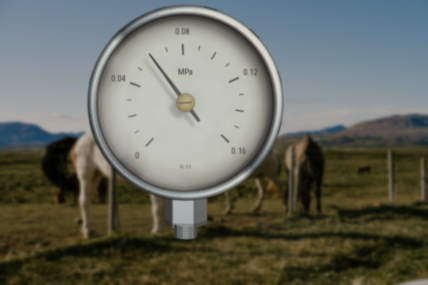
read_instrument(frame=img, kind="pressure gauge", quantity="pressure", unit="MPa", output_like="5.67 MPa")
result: 0.06 MPa
